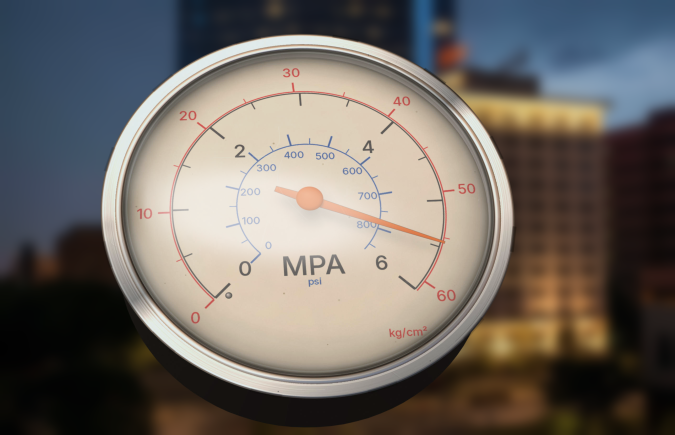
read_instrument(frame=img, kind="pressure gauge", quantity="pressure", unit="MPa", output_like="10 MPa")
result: 5.5 MPa
